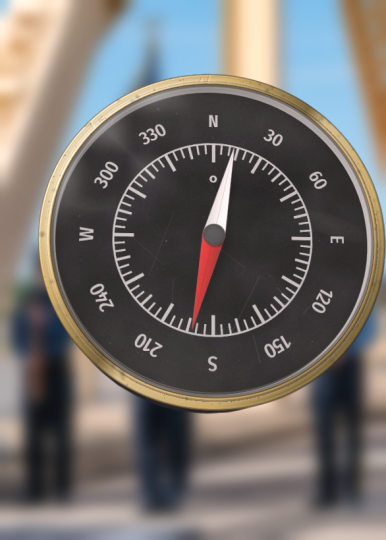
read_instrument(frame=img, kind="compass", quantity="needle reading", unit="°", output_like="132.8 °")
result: 192.5 °
